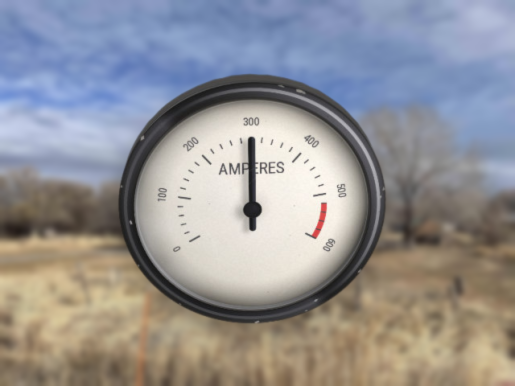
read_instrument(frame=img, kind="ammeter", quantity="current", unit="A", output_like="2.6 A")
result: 300 A
